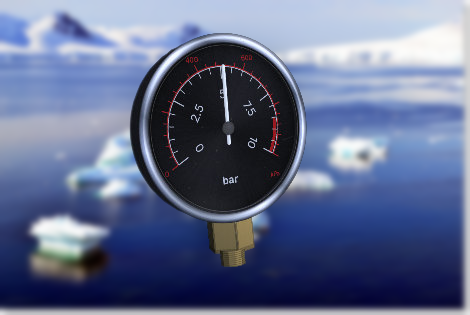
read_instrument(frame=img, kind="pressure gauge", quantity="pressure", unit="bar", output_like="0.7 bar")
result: 5 bar
